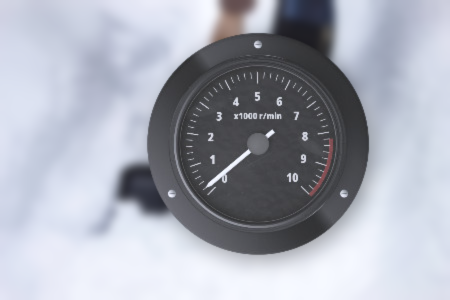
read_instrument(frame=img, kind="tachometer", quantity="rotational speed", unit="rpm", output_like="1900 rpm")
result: 200 rpm
